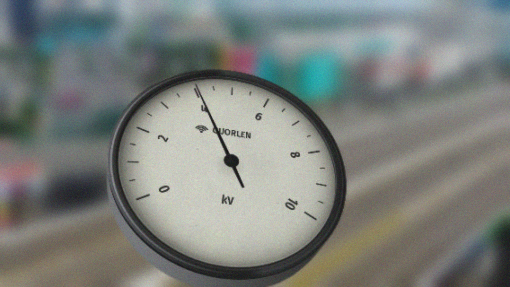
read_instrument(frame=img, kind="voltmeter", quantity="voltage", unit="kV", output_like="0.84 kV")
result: 4 kV
